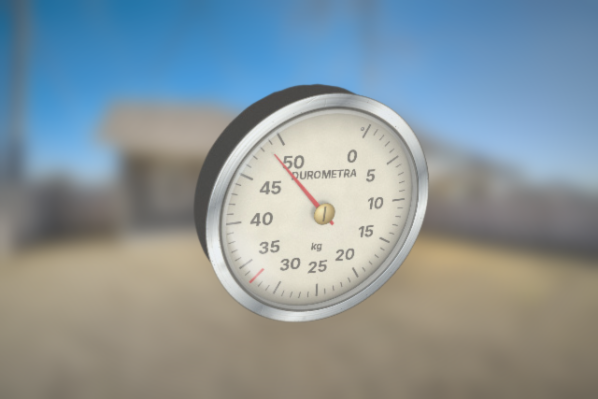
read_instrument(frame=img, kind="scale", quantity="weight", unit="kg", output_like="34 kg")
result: 48.5 kg
